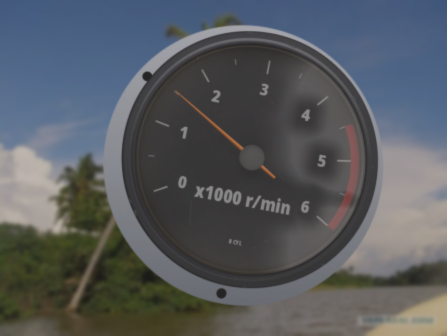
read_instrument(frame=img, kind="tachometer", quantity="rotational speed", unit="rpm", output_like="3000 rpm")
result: 1500 rpm
